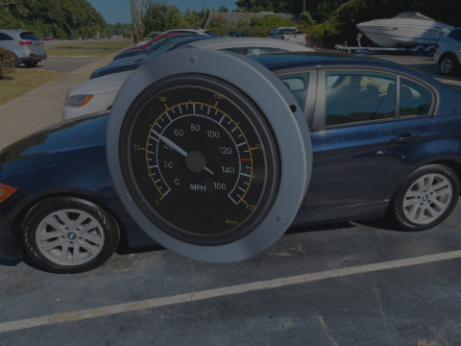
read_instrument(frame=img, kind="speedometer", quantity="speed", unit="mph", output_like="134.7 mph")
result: 45 mph
